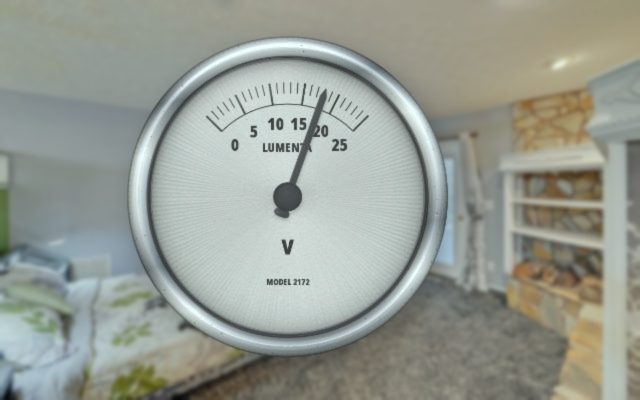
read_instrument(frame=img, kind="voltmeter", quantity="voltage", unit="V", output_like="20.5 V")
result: 18 V
